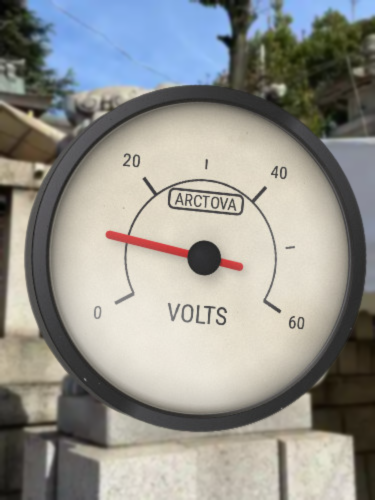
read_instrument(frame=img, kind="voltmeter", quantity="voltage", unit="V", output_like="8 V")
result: 10 V
